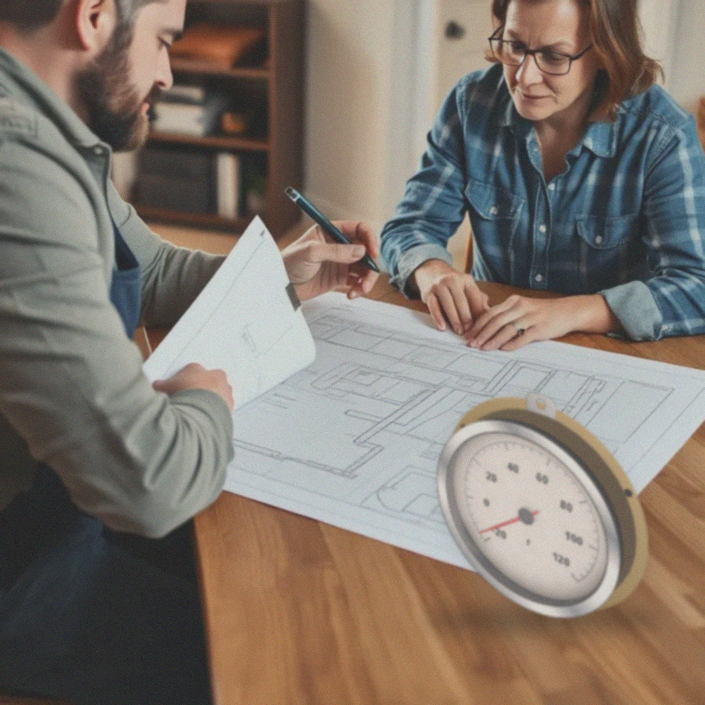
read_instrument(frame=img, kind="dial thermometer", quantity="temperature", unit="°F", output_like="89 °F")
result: -16 °F
